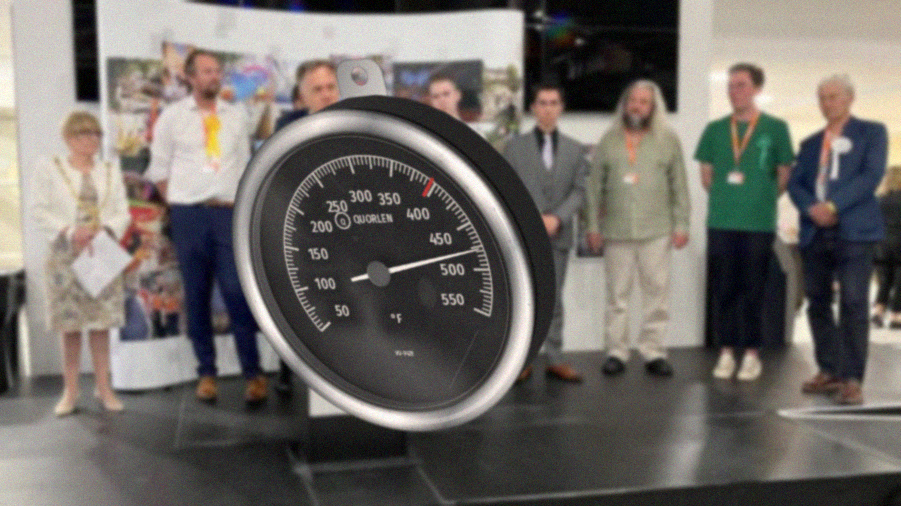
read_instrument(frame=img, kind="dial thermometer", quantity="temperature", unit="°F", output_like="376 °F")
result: 475 °F
